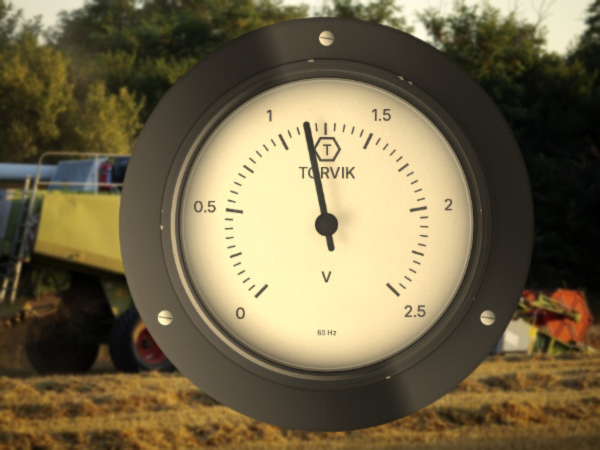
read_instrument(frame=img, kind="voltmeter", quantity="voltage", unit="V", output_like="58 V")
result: 1.15 V
